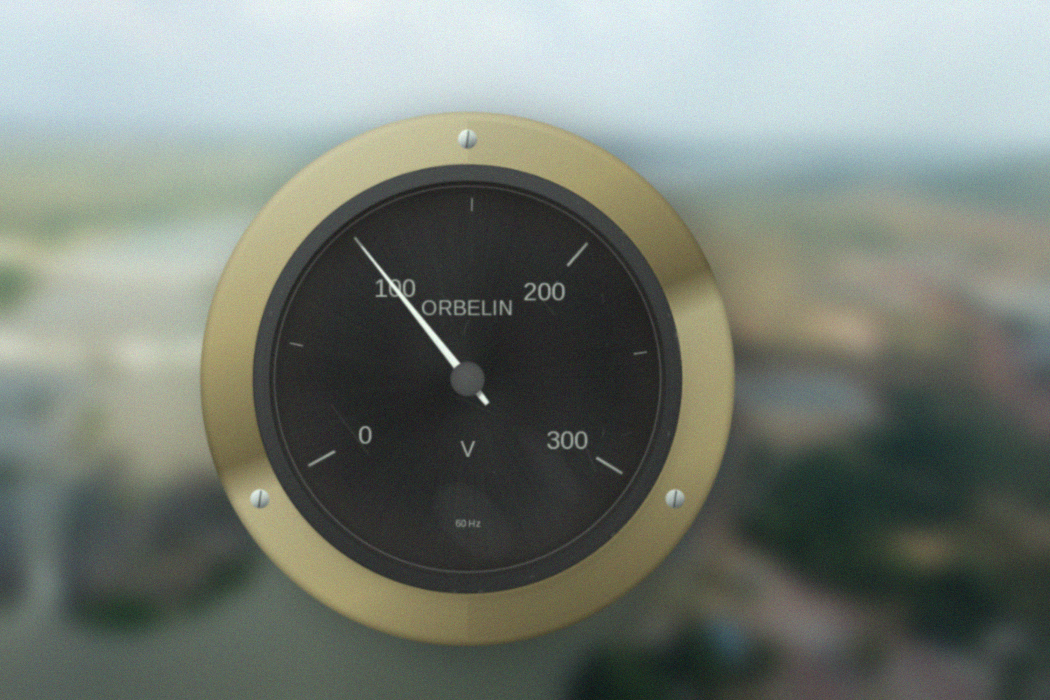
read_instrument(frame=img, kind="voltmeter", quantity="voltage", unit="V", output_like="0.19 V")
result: 100 V
